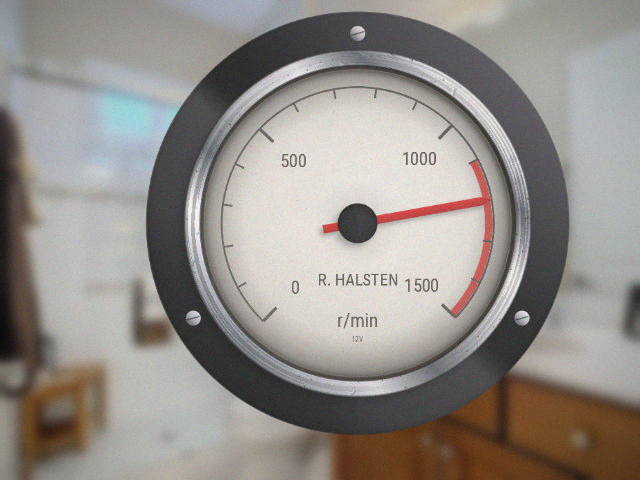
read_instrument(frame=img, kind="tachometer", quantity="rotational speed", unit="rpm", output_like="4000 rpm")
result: 1200 rpm
